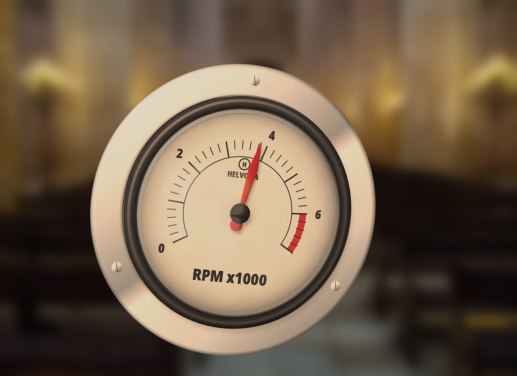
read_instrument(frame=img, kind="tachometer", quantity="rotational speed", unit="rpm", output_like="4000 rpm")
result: 3800 rpm
